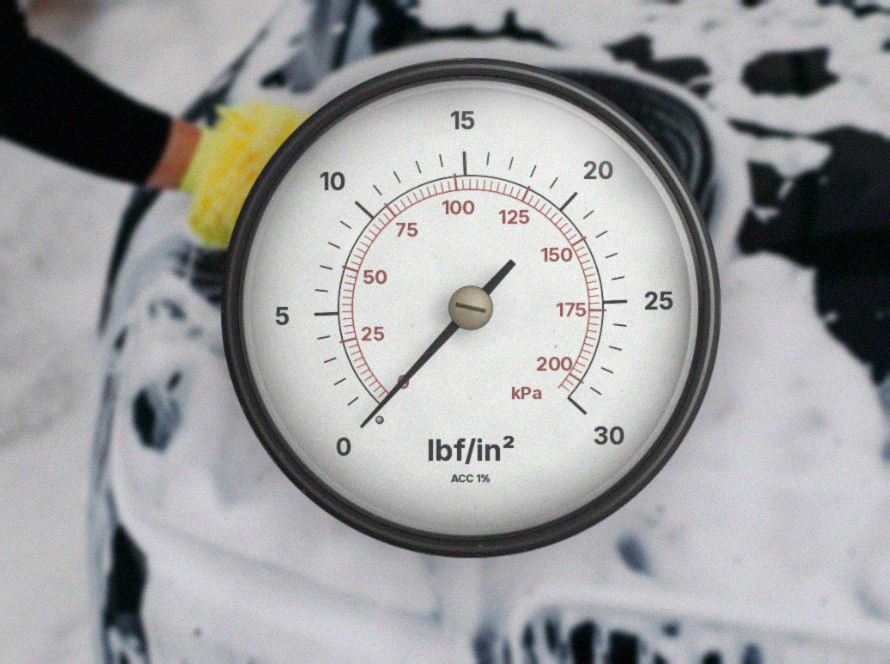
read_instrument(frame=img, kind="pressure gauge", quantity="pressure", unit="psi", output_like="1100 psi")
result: 0 psi
